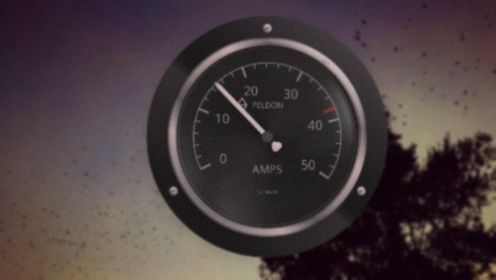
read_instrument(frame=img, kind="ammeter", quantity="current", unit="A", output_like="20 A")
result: 15 A
